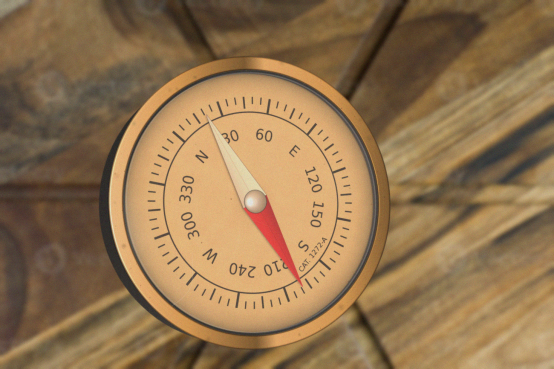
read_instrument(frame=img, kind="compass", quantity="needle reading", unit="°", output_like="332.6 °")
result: 200 °
